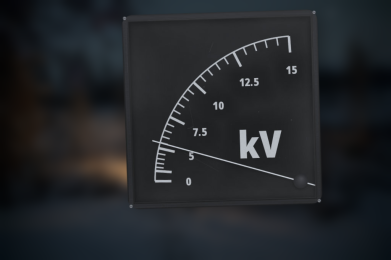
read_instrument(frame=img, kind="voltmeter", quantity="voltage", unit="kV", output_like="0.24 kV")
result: 5.5 kV
